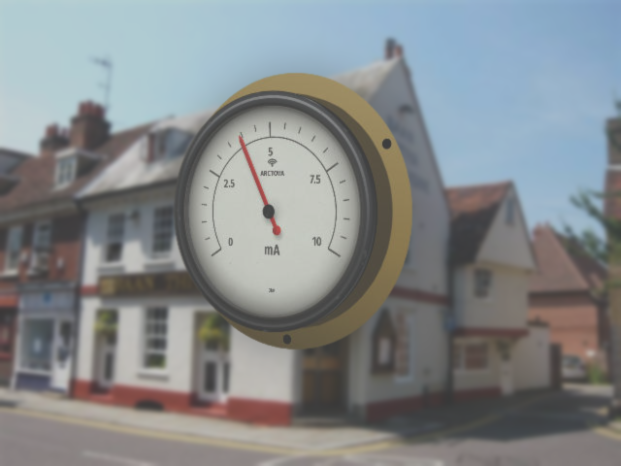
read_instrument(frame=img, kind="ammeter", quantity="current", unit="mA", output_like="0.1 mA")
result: 4 mA
